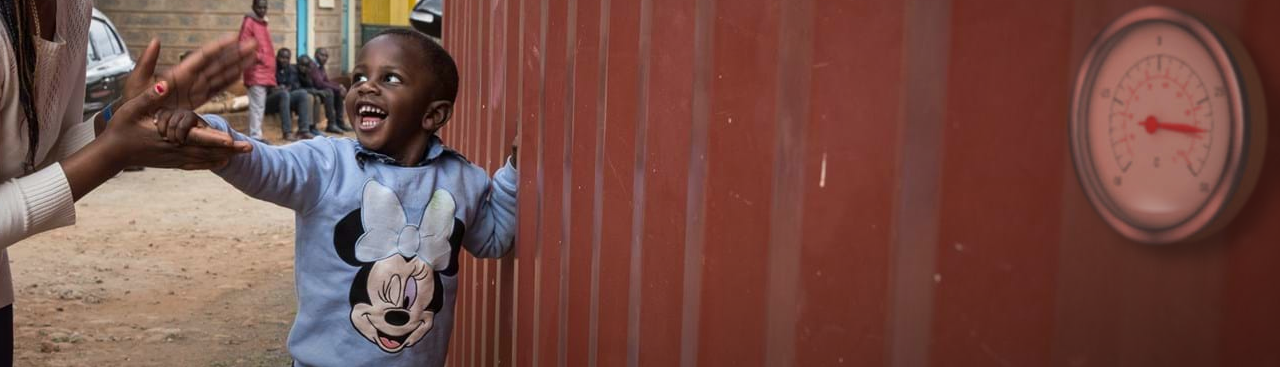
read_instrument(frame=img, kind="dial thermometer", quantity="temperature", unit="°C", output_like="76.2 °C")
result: 35 °C
